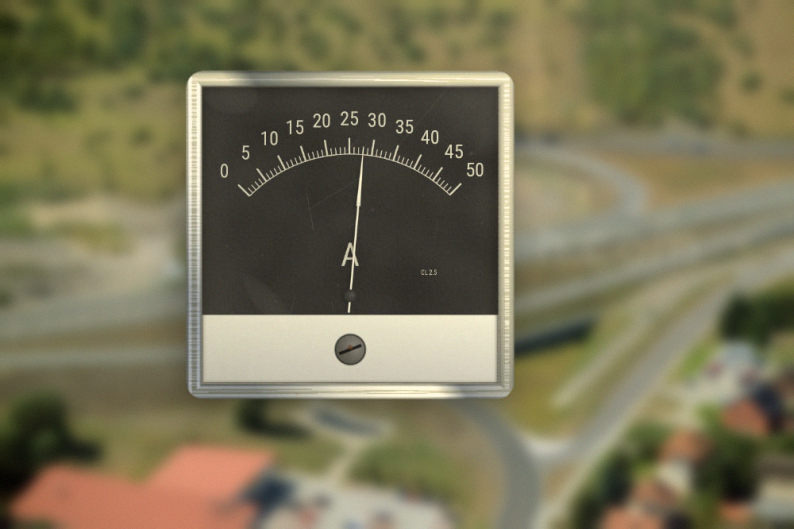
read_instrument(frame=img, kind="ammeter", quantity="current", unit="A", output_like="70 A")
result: 28 A
